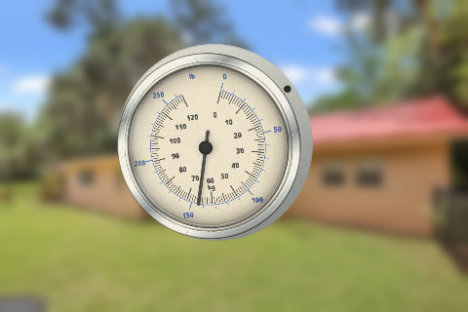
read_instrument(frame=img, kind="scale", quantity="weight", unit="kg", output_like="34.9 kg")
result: 65 kg
